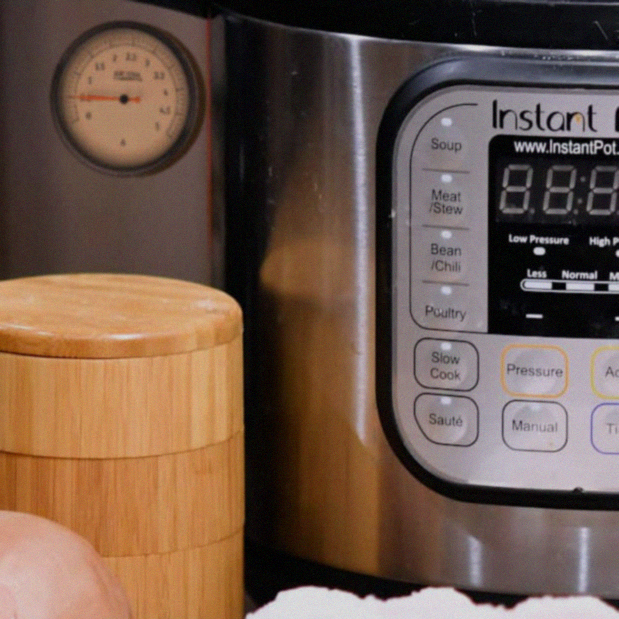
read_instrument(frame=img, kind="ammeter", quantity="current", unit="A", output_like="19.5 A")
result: 0.5 A
